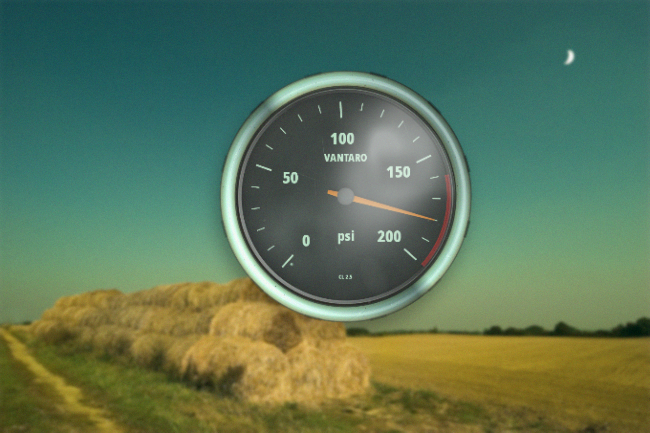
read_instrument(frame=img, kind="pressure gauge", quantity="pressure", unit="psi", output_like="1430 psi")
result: 180 psi
